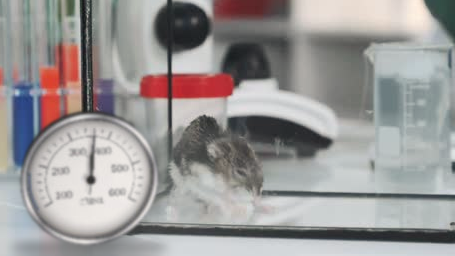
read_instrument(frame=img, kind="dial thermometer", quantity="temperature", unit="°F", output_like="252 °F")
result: 360 °F
